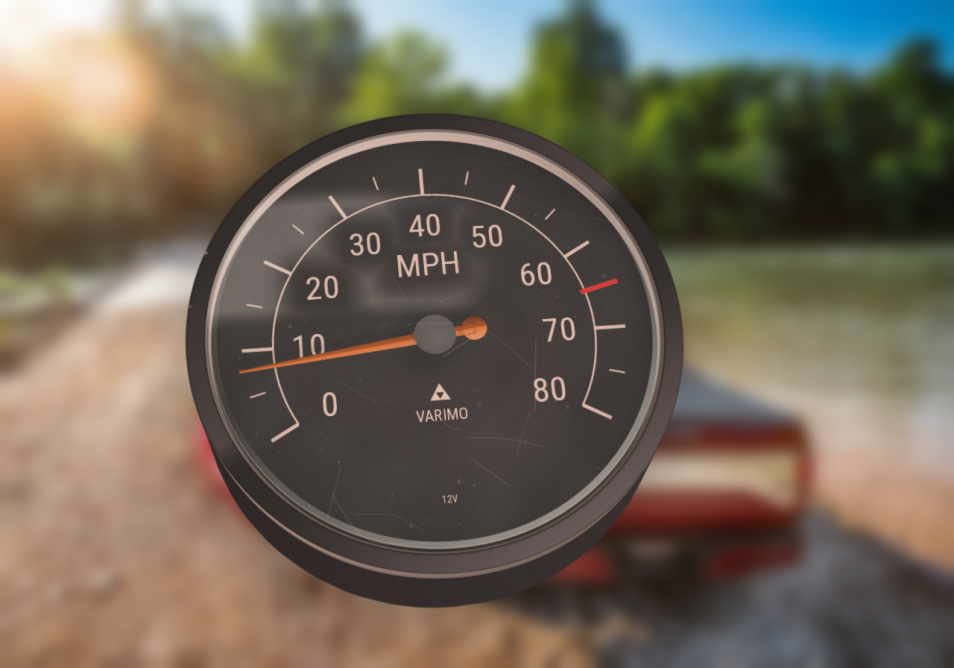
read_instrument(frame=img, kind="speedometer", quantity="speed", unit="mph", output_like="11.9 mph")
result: 7.5 mph
